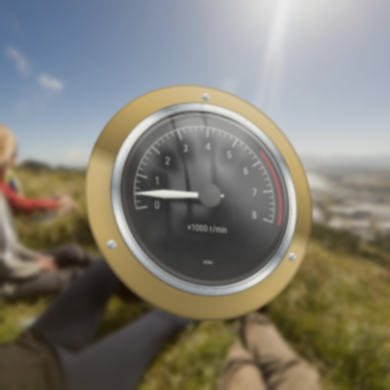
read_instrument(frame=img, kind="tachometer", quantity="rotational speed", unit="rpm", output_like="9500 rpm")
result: 400 rpm
